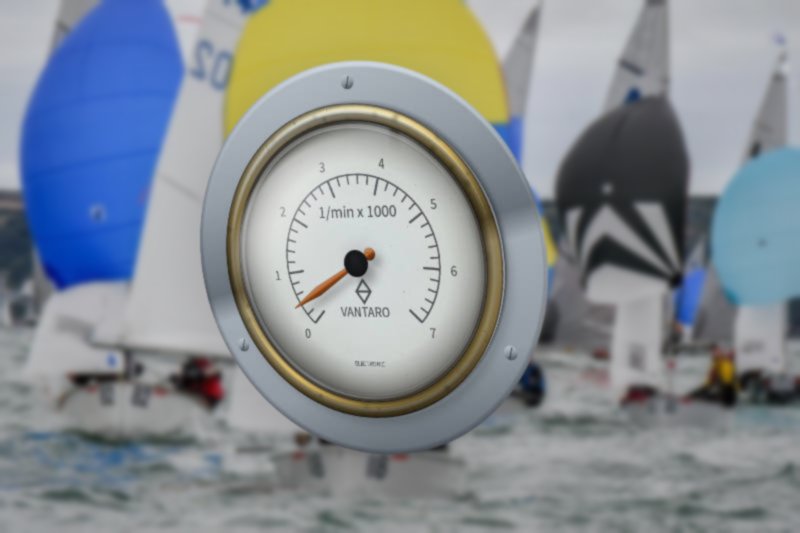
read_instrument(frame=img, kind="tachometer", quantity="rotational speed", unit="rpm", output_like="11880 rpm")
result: 400 rpm
